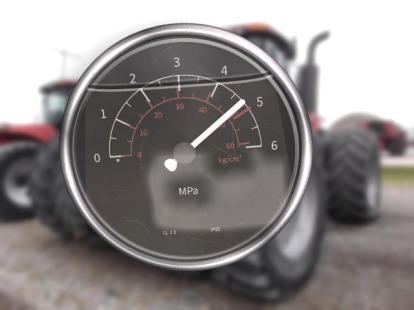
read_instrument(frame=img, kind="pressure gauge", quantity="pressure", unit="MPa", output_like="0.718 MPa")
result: 4.75 MPa
